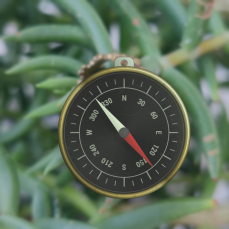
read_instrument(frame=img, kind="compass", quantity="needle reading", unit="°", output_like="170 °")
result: 140 °
